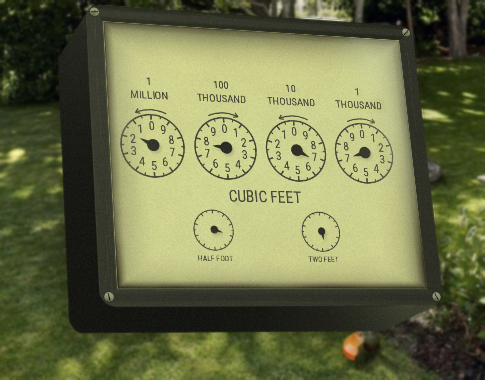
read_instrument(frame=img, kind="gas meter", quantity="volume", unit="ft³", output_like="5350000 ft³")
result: 176700 ft³
